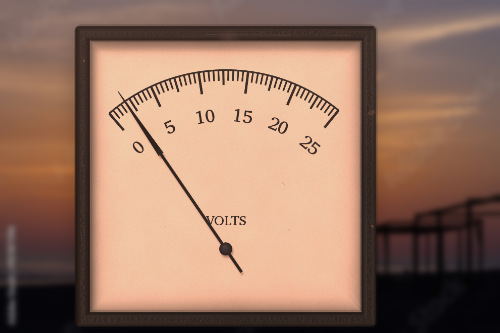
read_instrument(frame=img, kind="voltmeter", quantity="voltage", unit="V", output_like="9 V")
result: 2 V
